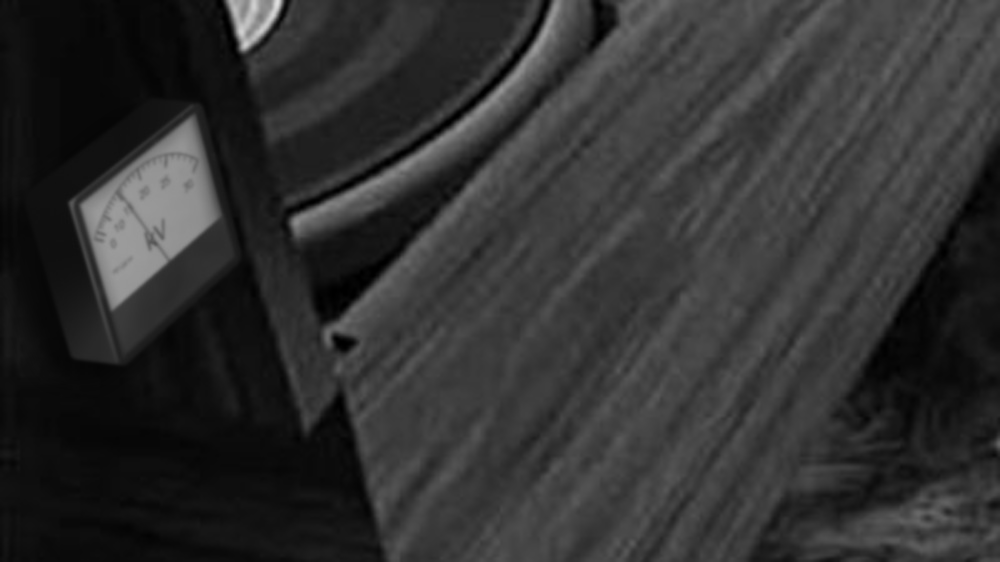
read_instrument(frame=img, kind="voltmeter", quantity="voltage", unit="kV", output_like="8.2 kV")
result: 15 kV
